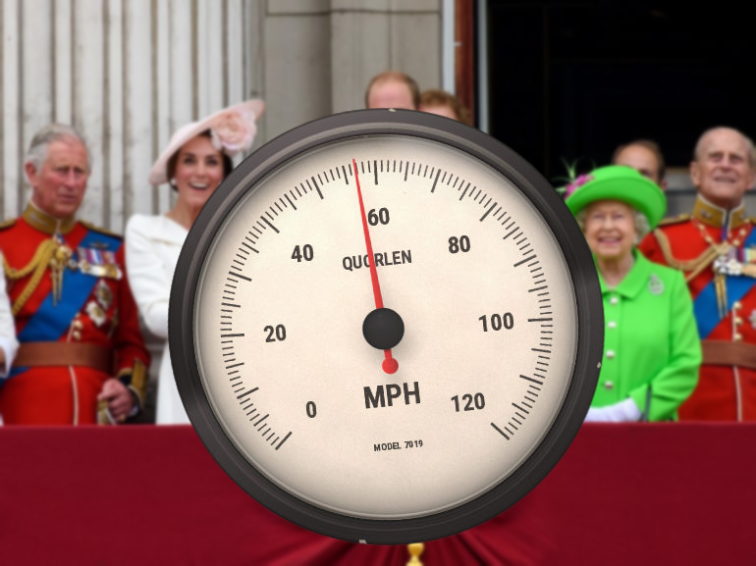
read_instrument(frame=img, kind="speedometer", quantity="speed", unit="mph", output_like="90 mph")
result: 57 mph
